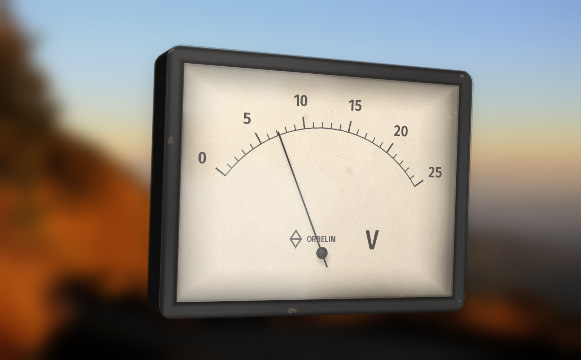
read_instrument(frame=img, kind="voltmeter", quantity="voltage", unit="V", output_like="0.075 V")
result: 7 V
